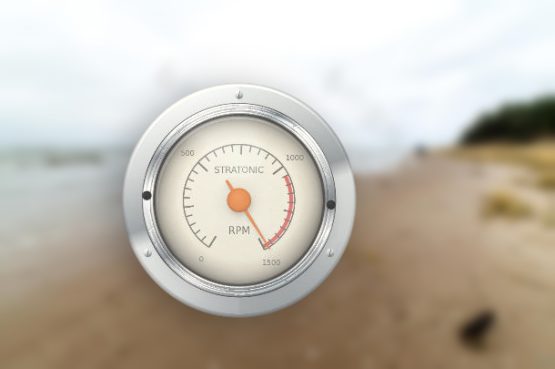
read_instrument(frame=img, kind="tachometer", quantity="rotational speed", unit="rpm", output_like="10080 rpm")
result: 1475 rpm
